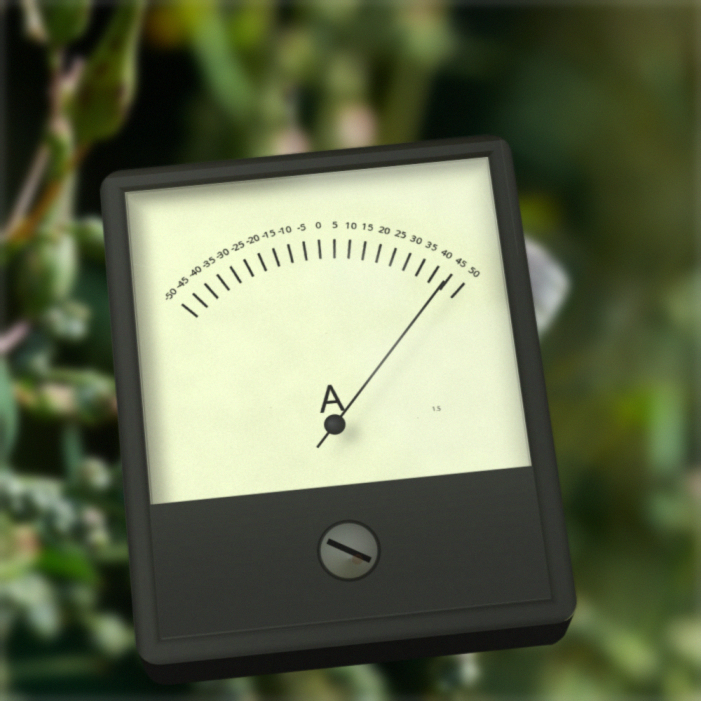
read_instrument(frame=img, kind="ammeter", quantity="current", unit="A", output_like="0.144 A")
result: 45 A
